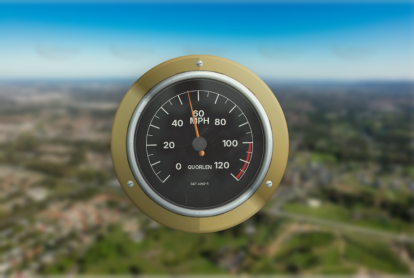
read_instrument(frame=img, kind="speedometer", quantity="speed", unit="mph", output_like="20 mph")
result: 55 mph
